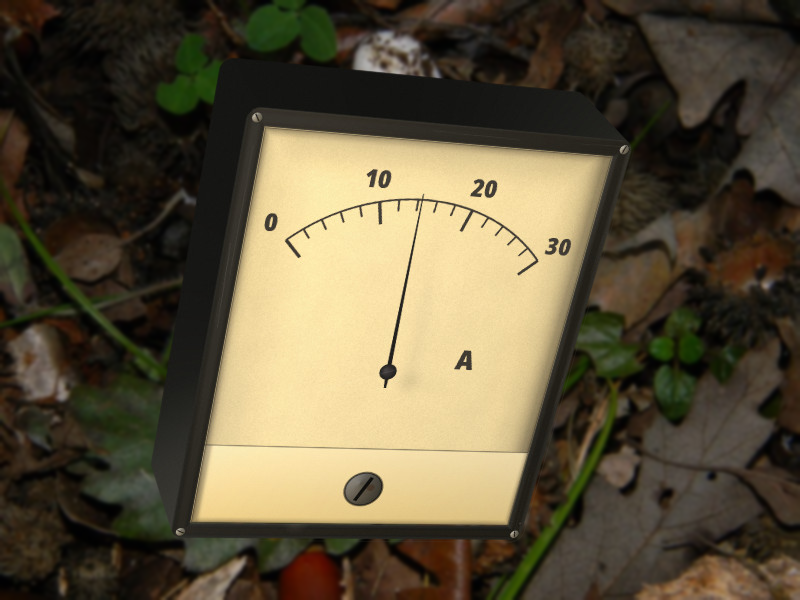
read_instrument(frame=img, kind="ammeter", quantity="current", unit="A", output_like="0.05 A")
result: 14 A
